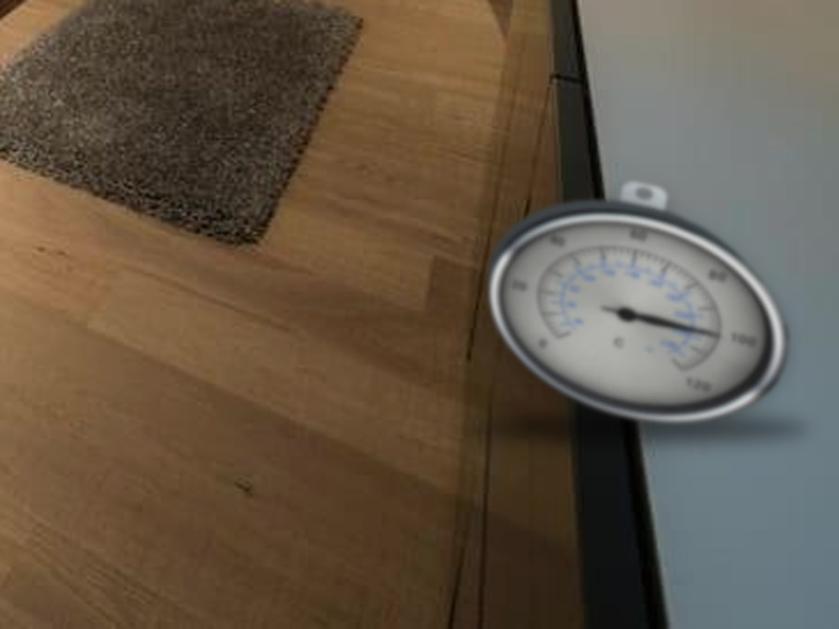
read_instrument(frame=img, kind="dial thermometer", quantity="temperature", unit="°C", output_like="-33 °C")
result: 100 °C
